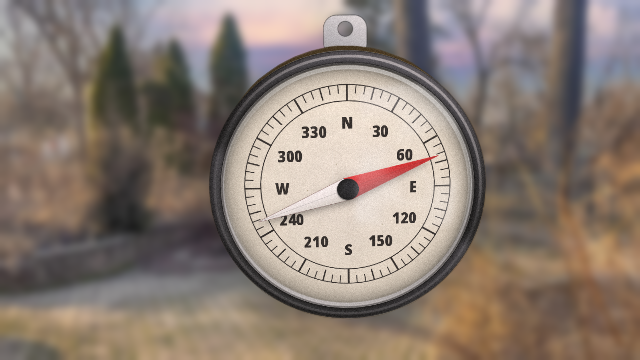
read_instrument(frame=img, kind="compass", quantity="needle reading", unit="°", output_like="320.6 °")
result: 70 °
